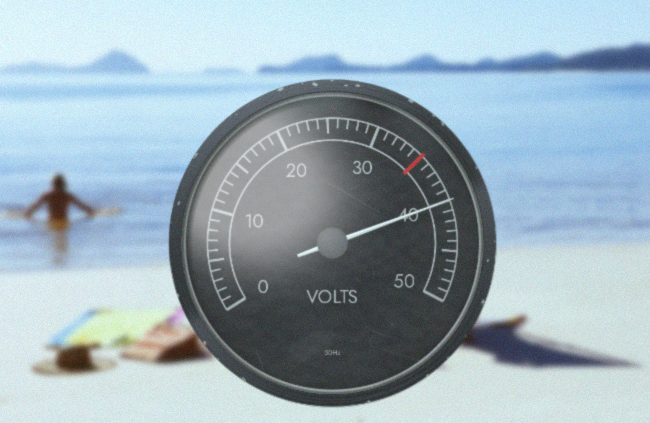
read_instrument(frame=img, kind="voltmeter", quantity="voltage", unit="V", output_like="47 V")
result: 40 V
